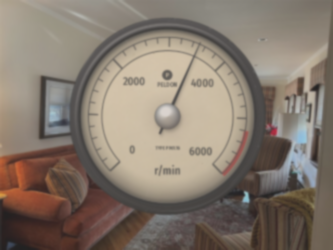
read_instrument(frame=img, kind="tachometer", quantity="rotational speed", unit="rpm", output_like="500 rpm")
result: 3500 rpm
